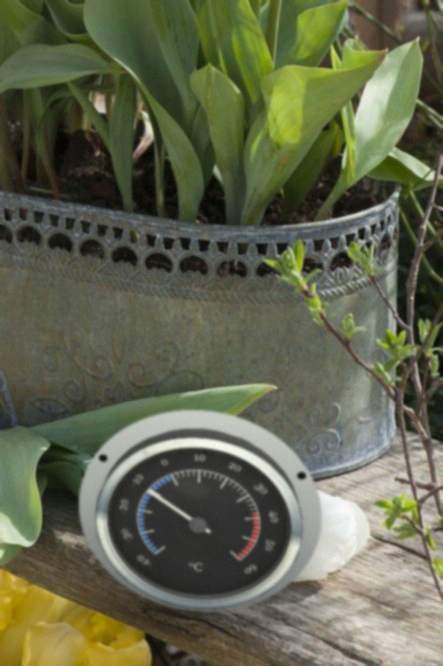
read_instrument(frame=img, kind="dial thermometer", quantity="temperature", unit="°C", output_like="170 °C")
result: -10 °C
